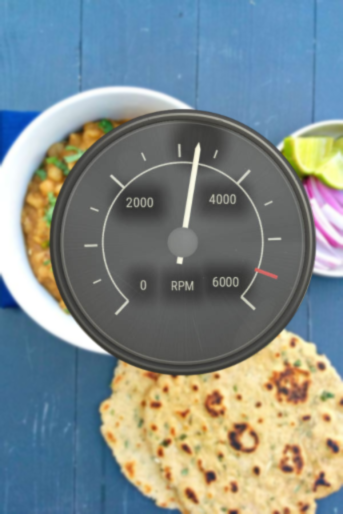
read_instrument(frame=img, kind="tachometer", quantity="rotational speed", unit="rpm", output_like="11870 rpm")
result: 3250 rpm
